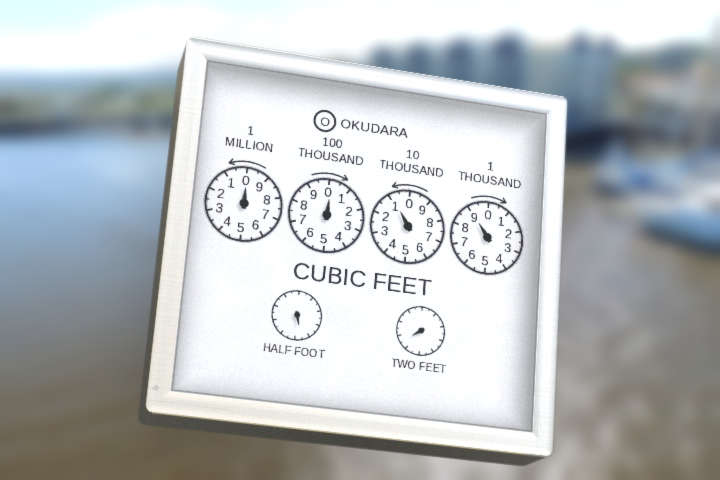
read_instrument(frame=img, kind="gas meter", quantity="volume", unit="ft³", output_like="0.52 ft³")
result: 900 ft³
